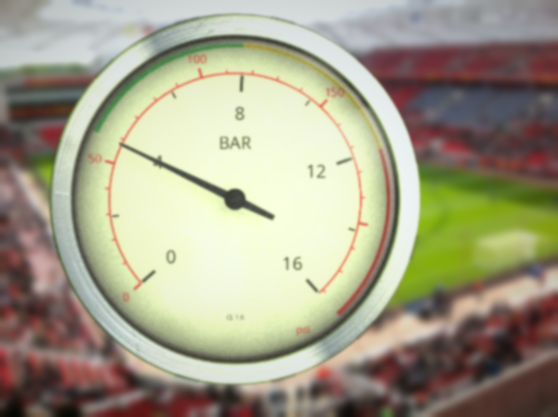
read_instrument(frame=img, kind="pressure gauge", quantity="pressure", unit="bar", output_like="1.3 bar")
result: 4 bar
